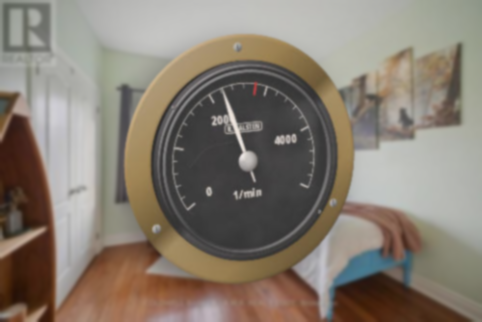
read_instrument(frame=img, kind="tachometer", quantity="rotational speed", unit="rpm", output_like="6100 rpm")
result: 2200 rpm
